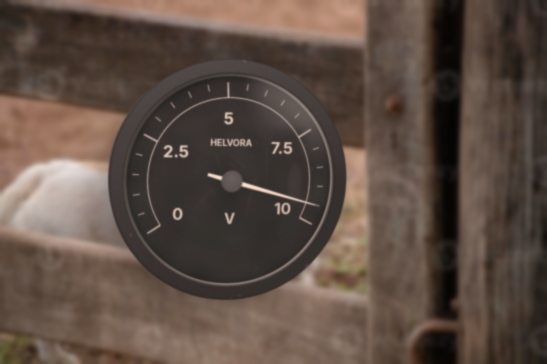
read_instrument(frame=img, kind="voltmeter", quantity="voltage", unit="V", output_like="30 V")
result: 9.5 V
